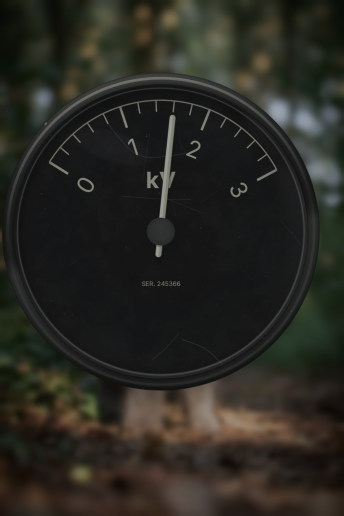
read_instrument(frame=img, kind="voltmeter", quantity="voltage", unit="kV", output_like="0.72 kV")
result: 1.6 kV
